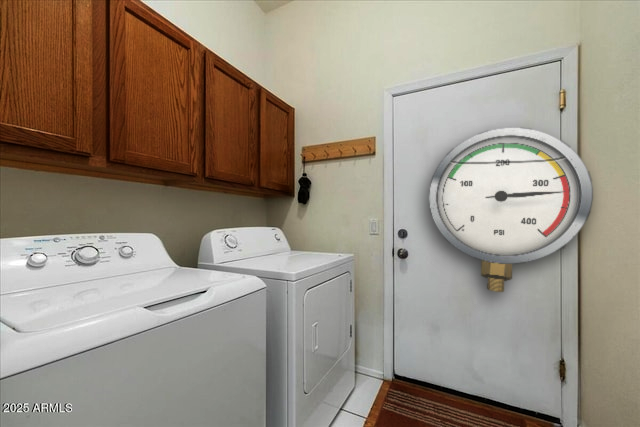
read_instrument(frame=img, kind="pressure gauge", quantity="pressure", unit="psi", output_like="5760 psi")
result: 325 psi
